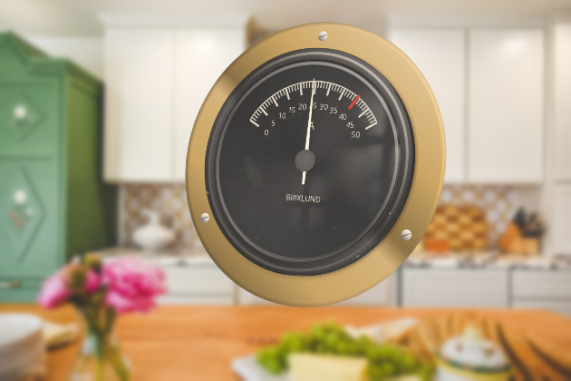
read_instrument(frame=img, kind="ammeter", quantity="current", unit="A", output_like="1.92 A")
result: 25 A
